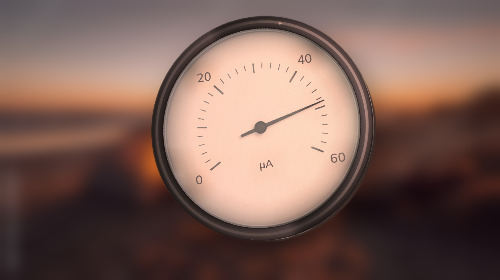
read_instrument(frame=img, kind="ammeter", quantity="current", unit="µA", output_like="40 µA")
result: 49 µA
